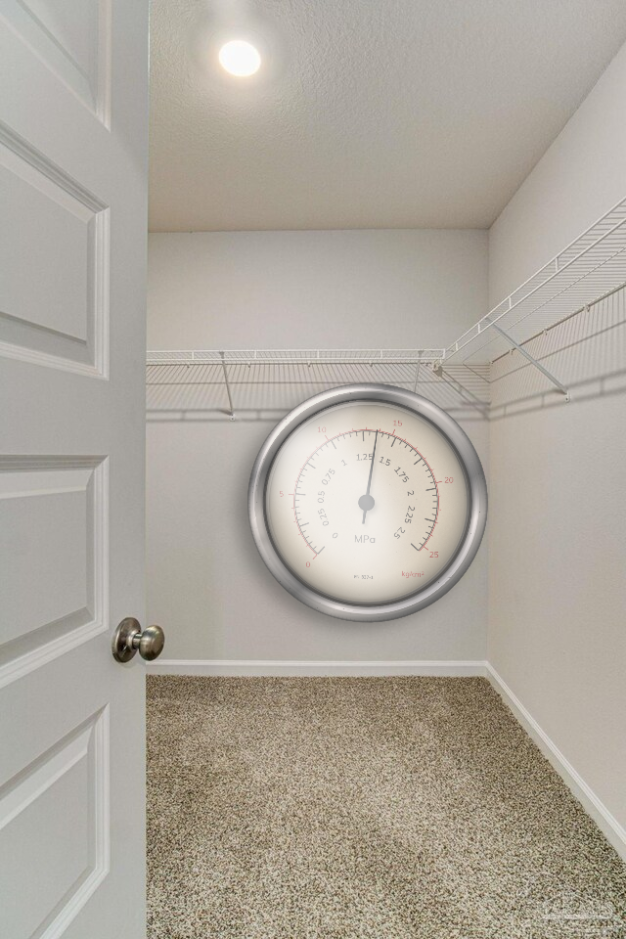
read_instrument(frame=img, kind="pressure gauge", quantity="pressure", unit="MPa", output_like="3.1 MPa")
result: 1.35 MPa
